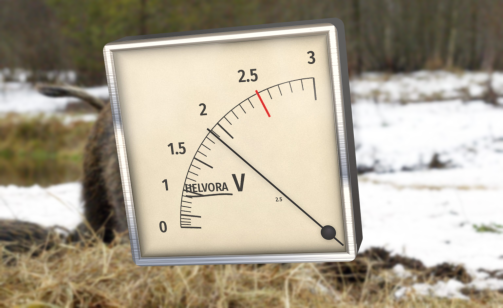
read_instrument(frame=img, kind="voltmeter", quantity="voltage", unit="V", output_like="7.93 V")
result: 1.9 V
